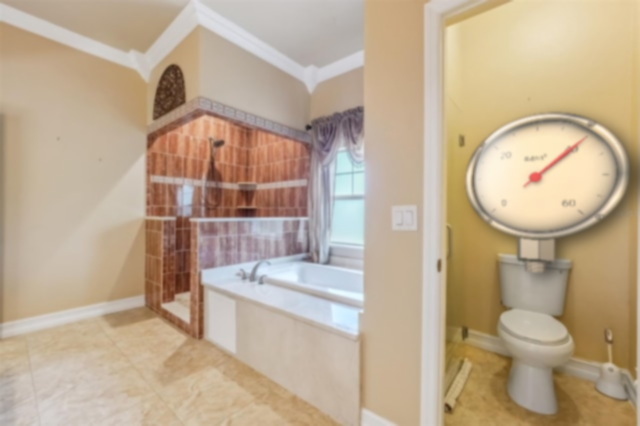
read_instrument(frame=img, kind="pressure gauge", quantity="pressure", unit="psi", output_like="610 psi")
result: 40 psi
